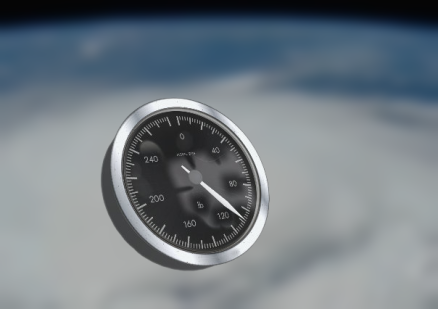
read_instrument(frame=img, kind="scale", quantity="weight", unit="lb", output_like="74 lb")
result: 110 lb
